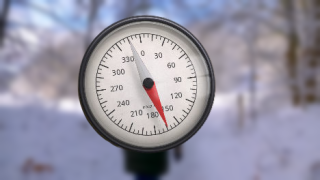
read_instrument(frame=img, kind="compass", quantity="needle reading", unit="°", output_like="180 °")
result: 165 °
